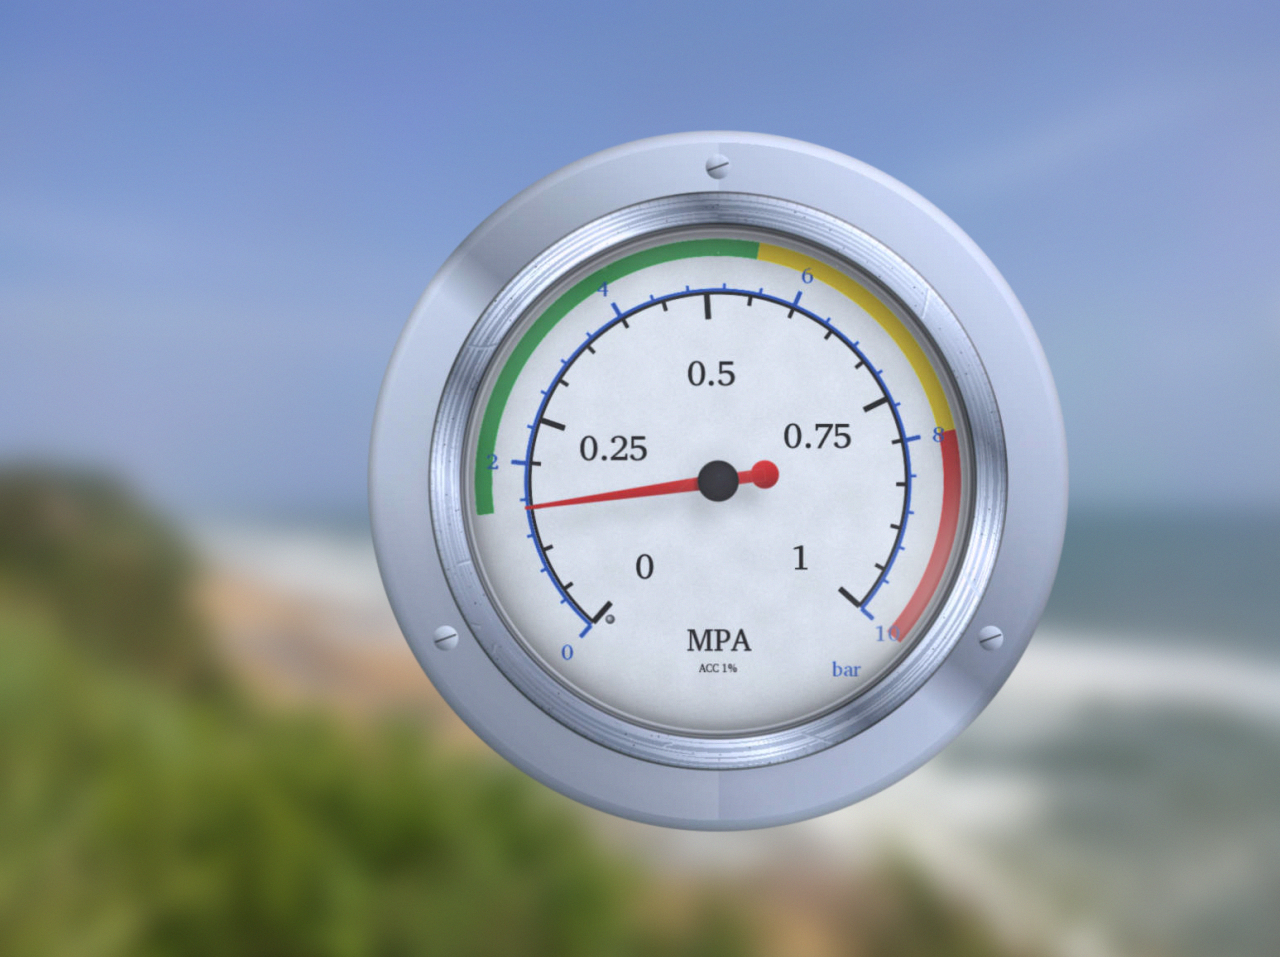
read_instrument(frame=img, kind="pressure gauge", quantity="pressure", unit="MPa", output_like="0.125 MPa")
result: 0.15 MPa
